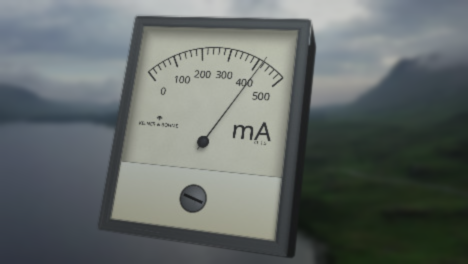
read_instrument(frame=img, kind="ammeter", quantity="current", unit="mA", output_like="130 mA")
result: 420 mA
